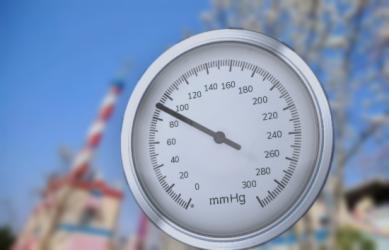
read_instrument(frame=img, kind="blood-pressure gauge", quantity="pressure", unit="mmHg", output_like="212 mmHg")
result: 90 mmHg
